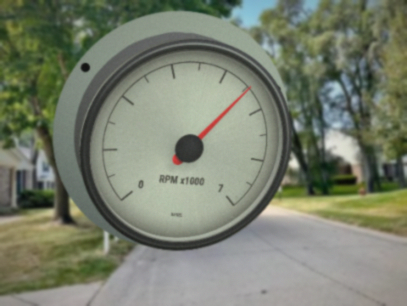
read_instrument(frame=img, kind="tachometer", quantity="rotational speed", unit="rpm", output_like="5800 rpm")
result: 4500 rpm
